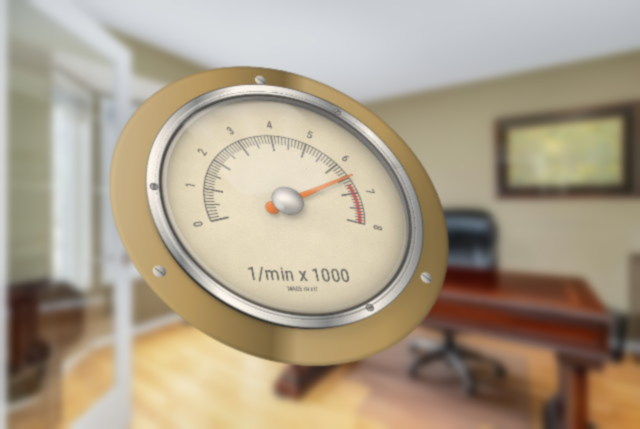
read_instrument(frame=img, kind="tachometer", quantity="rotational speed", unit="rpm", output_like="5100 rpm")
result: 6500 rpm
